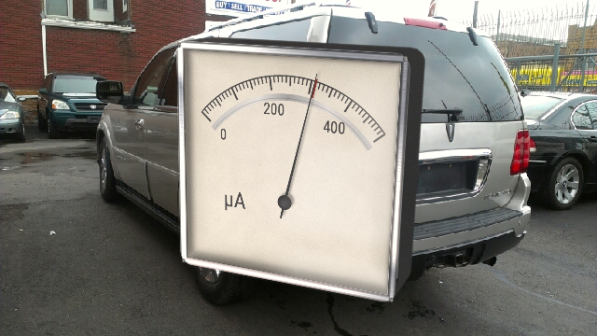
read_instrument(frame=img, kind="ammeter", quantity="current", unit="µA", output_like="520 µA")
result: 310 µA
